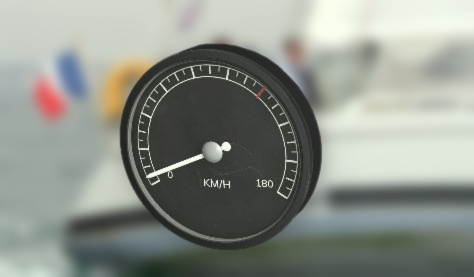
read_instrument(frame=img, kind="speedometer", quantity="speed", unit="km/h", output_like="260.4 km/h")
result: 5 km/h
